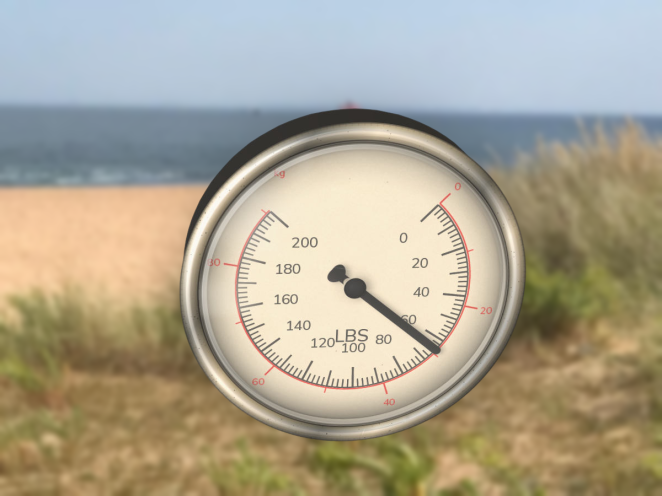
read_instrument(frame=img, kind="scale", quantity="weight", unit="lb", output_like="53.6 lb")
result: 64 lb
